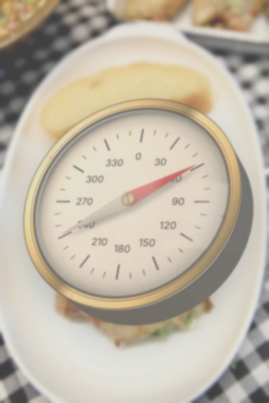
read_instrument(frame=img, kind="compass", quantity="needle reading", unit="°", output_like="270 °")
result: 60 °
